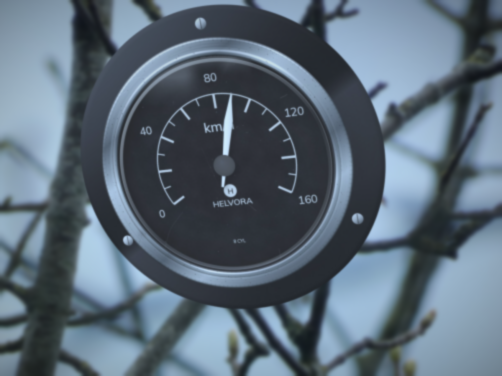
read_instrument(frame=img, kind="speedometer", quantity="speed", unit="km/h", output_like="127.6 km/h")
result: 90 km/h
